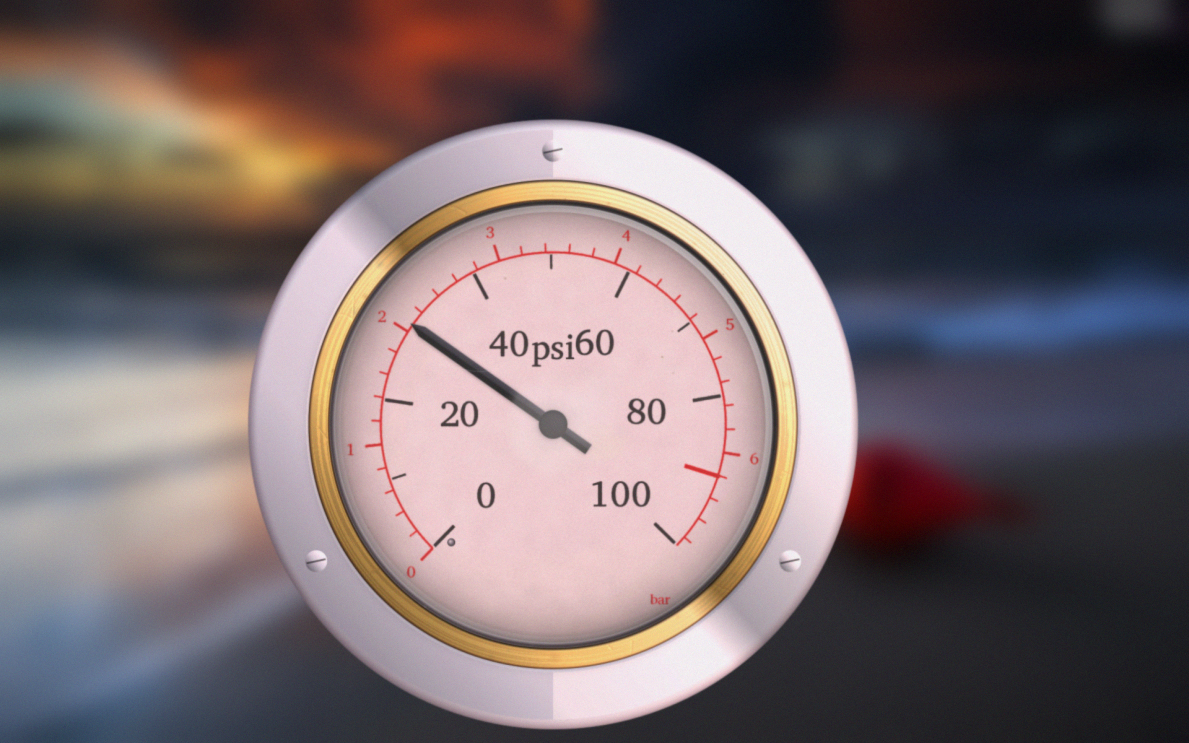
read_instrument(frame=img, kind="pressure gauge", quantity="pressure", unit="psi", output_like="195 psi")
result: 30 psi
